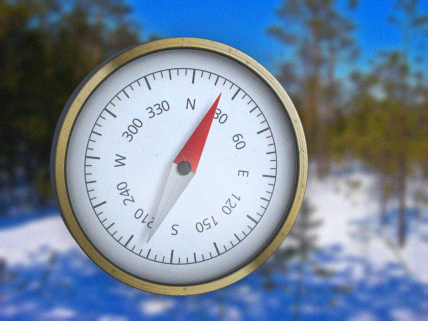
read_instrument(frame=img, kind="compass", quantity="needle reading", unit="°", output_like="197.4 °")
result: 20 °
